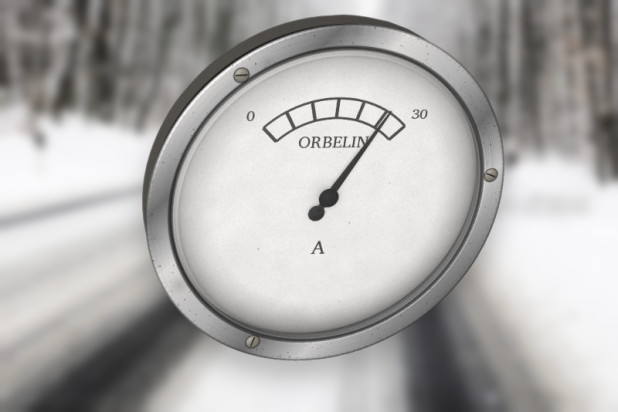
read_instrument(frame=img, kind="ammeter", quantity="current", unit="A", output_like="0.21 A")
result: 25 A
